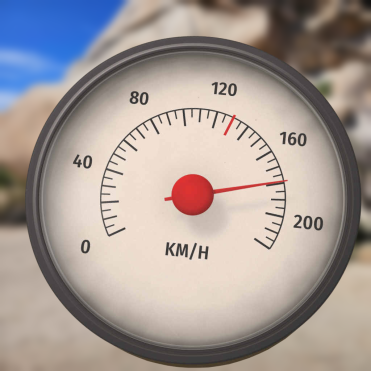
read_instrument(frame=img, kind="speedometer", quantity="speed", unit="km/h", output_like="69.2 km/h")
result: 180 km/h
